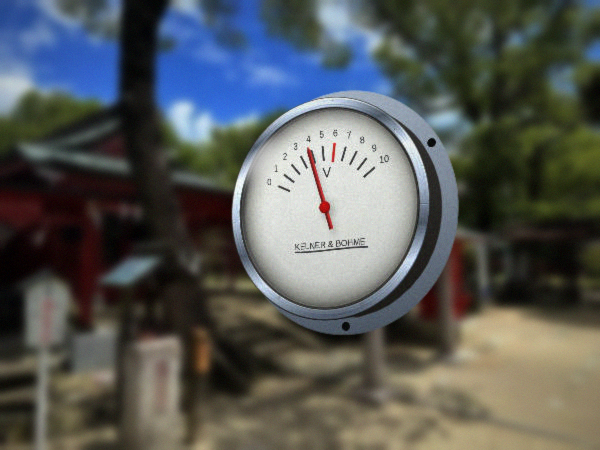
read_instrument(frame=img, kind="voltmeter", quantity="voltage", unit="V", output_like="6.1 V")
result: 4 V
